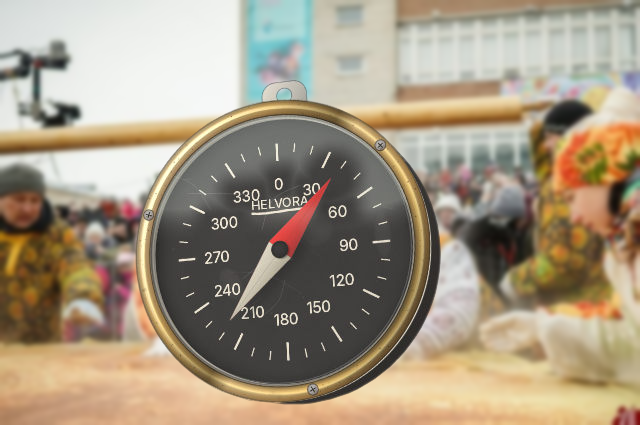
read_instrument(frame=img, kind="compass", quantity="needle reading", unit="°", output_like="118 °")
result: 40 °
